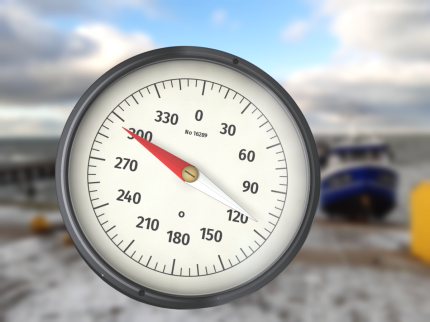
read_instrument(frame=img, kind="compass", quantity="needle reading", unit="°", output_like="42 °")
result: 295 °
